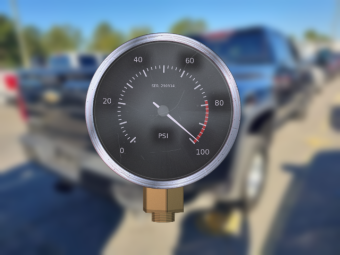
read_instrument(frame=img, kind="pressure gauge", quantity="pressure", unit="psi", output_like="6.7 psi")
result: 98 psi
